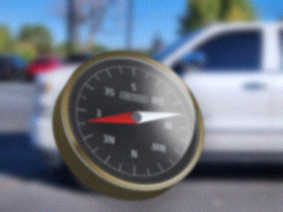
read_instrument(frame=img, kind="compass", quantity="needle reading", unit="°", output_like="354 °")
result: 75 °
